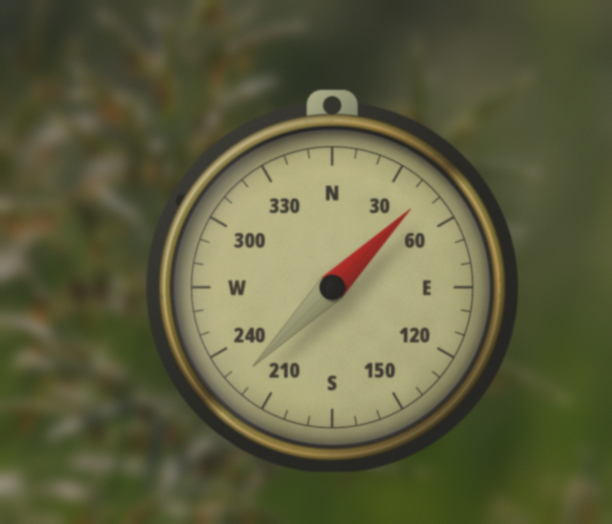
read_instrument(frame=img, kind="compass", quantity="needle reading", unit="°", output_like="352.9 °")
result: 45 °
